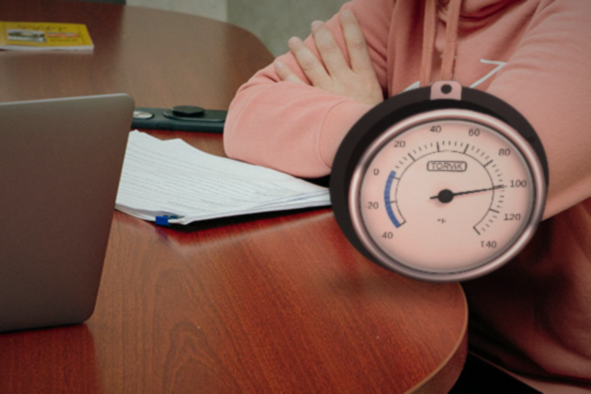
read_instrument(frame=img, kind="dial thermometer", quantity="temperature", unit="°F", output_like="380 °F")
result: 100 °F
